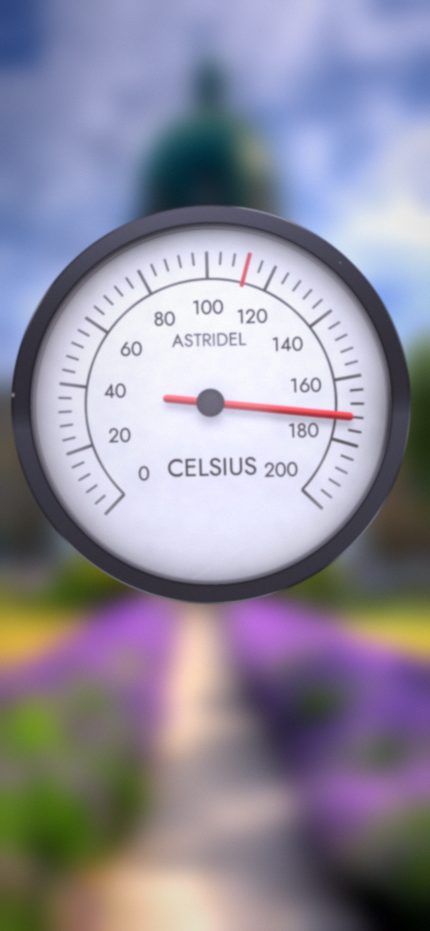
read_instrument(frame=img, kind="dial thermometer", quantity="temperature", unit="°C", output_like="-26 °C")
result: 172 °C
